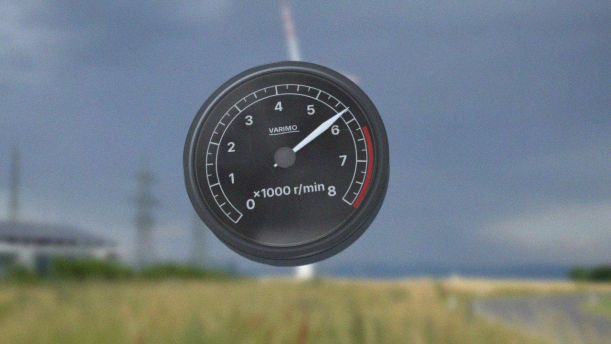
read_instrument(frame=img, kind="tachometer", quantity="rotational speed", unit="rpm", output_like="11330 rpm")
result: 5750 rpm
